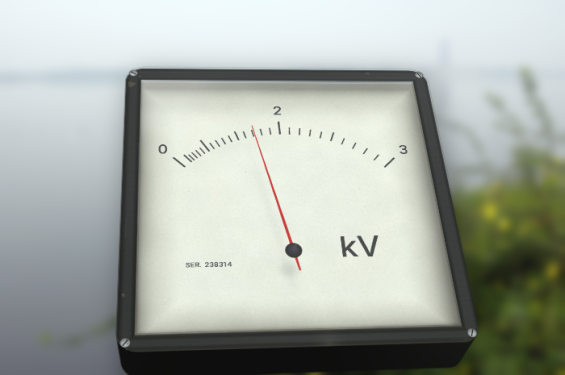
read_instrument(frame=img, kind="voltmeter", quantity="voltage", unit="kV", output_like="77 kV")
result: 1.7 kV
